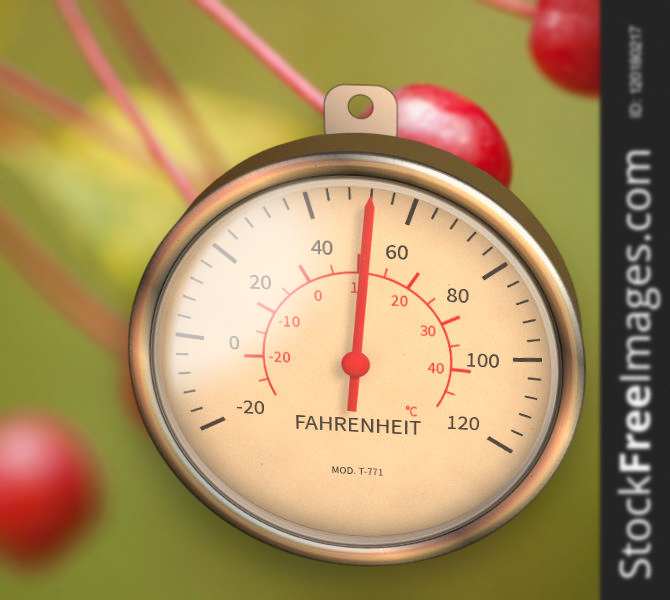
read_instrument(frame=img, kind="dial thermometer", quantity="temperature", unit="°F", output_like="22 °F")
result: 52 °F
